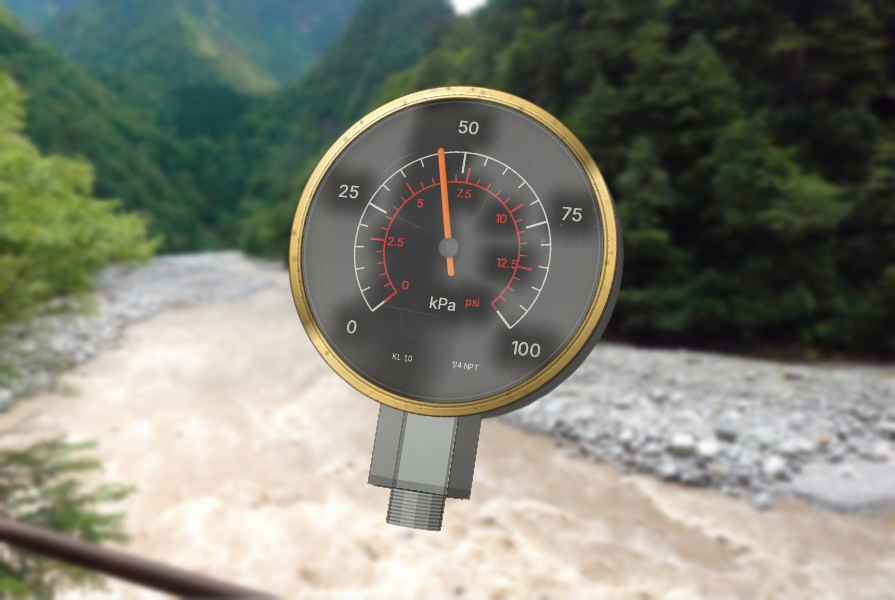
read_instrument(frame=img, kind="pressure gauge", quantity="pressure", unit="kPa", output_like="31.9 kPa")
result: 45 kPa
